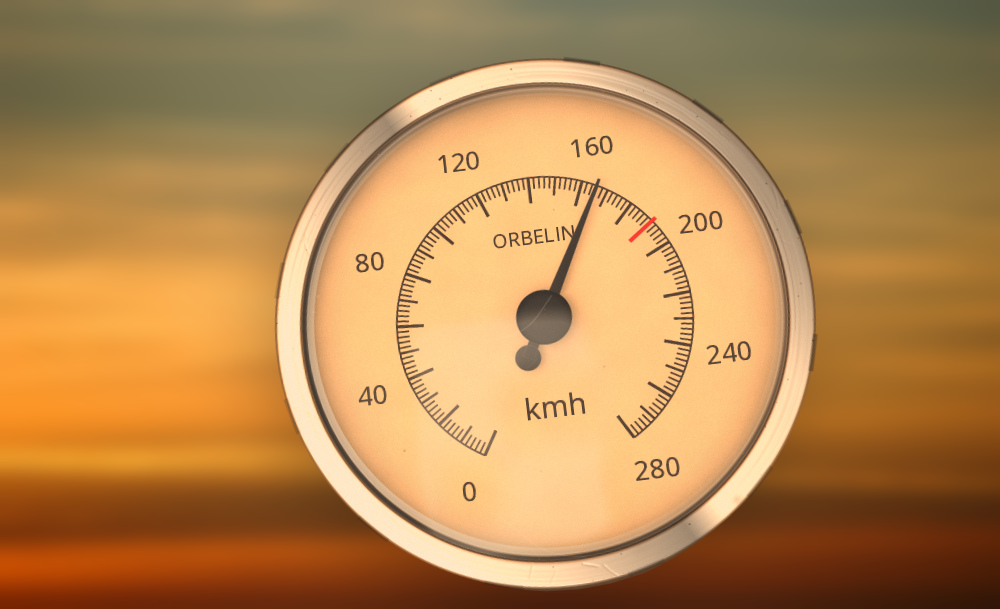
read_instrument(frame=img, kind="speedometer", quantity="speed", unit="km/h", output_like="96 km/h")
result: 166 km/h
